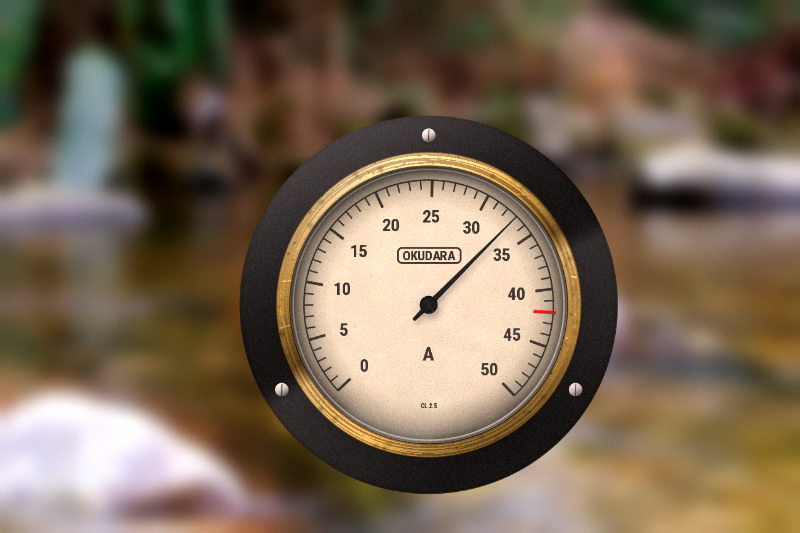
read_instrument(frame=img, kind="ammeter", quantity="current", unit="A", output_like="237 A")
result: 33 A
